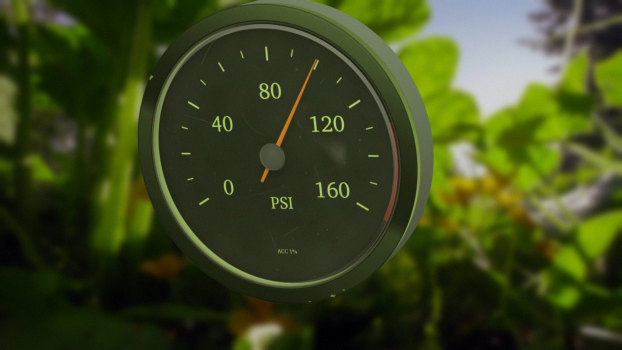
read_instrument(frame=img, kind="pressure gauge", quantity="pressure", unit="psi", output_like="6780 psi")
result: 100 psi
